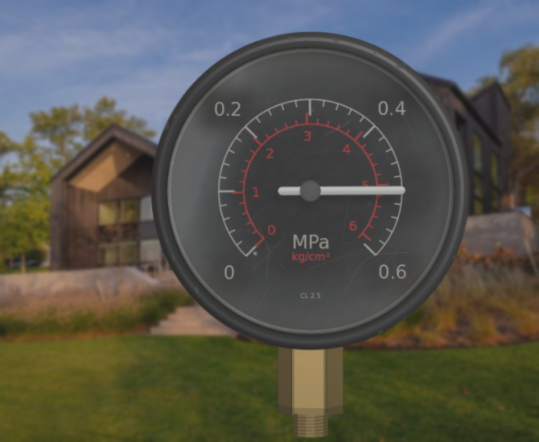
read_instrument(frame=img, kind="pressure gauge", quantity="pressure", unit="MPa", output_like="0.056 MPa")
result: 0.5 MPa
